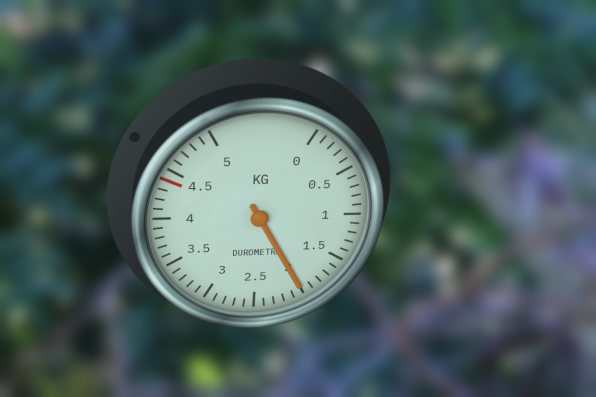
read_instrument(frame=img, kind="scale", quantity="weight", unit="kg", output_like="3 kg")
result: 2 kg
